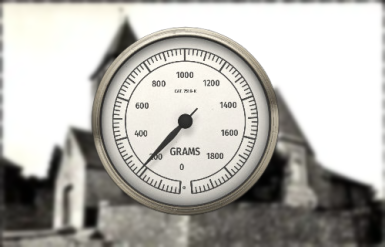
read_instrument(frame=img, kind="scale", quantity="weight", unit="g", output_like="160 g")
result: 220 g
